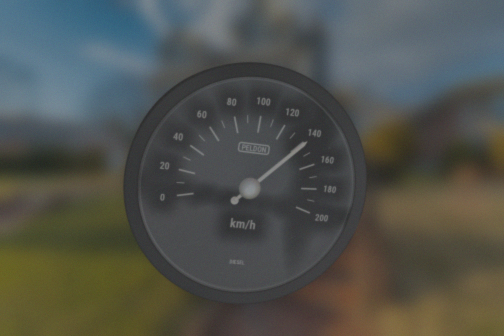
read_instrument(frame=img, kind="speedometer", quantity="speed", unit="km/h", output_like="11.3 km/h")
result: 140 km/h
